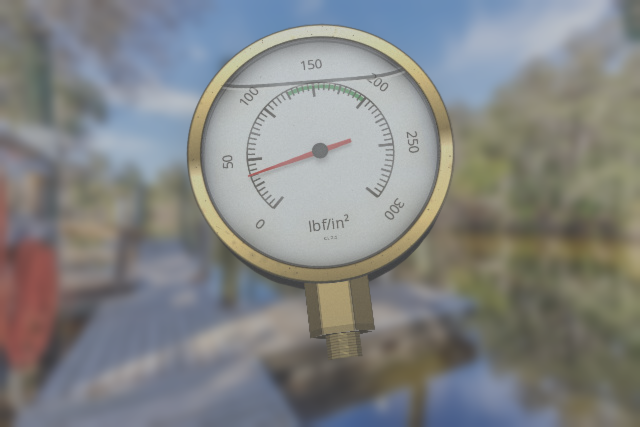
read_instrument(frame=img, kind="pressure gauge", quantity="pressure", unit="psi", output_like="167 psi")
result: 35 psi
